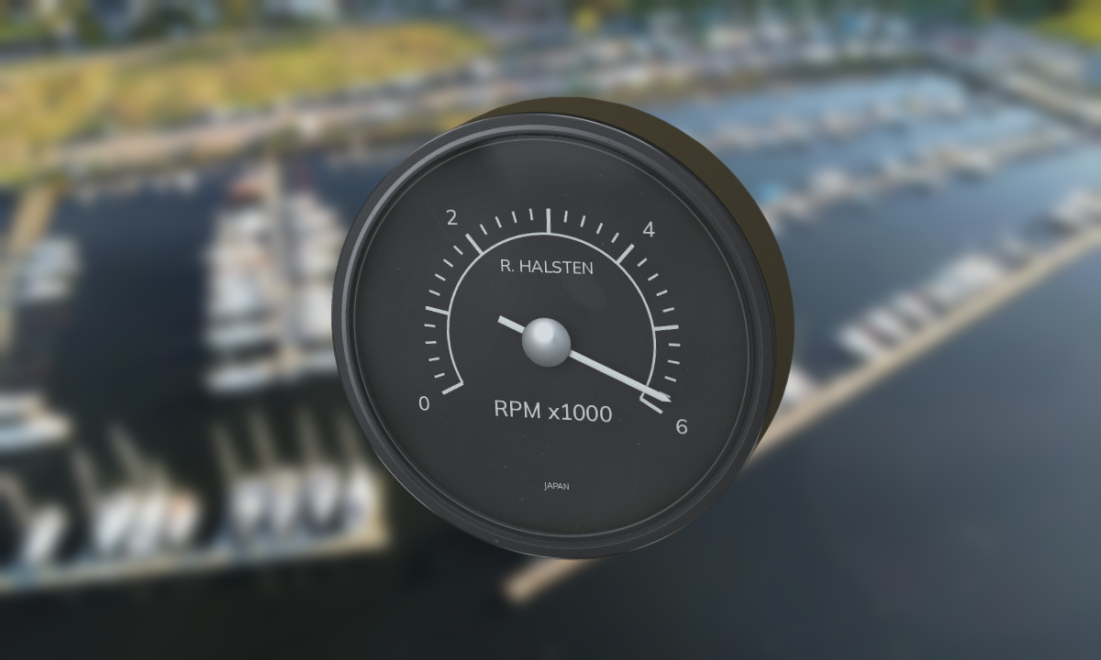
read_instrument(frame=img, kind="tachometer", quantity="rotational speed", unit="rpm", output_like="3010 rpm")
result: 5800 rpm
